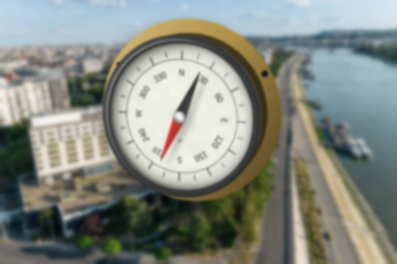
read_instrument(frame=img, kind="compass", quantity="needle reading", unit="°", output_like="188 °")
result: 202.5 °
